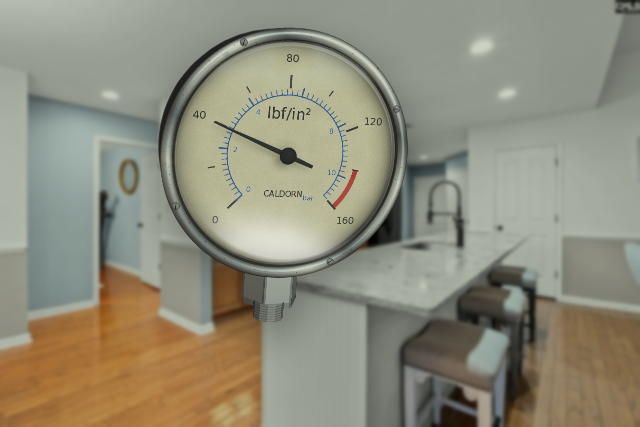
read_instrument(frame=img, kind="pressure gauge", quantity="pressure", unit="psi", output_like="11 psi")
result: 40 psi
